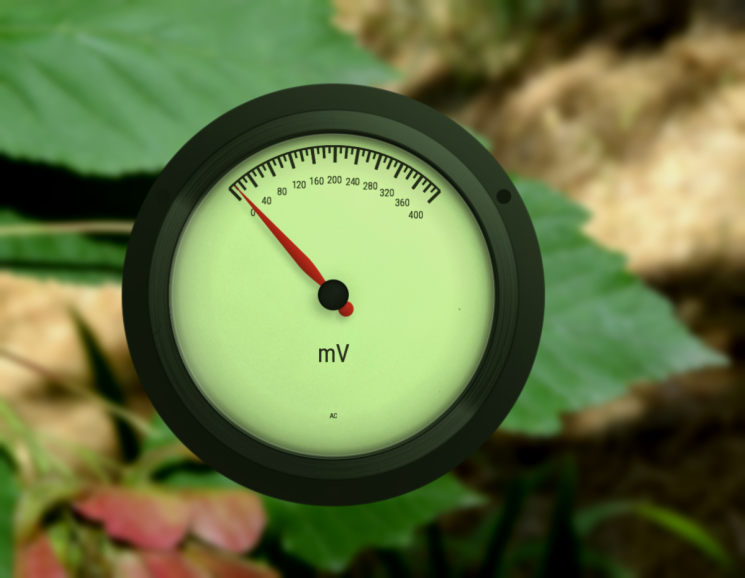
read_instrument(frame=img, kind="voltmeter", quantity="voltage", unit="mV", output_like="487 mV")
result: 10 mV
